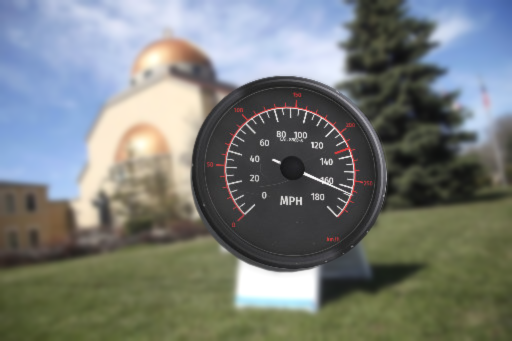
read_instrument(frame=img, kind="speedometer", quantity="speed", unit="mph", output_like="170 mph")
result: 165 mph
